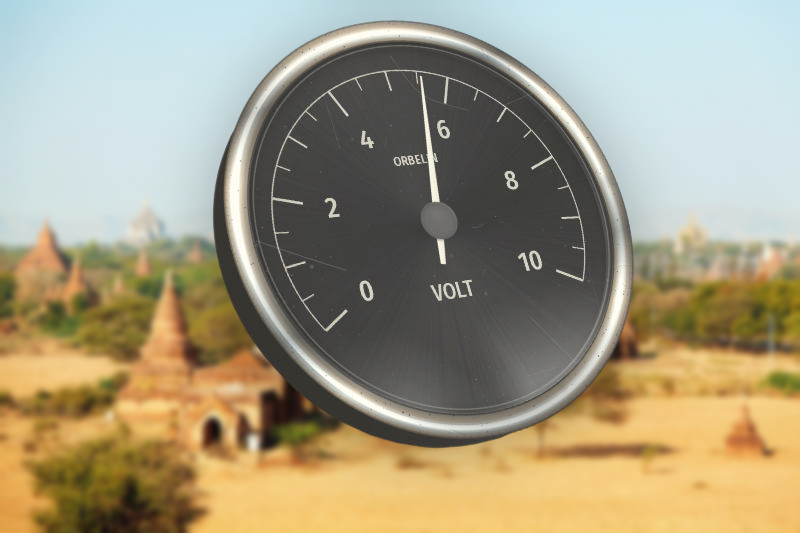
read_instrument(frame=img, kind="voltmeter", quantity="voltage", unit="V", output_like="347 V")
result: 5.5 V
